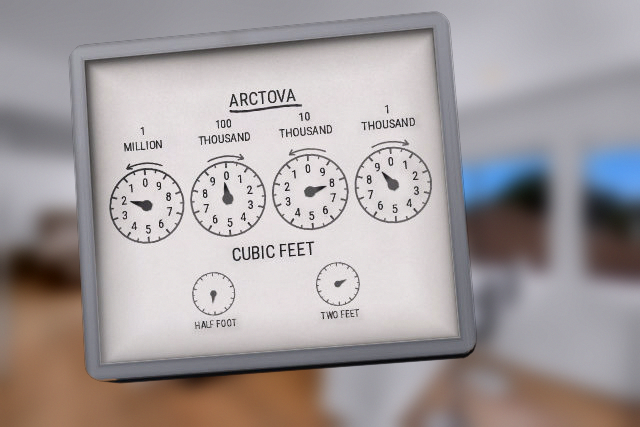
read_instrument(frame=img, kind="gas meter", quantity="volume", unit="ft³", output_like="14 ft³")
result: 197900 ft³
